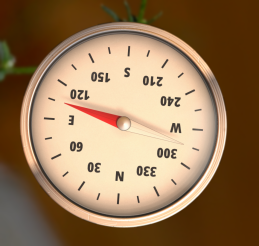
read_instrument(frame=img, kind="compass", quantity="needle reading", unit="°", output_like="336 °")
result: 105 °
